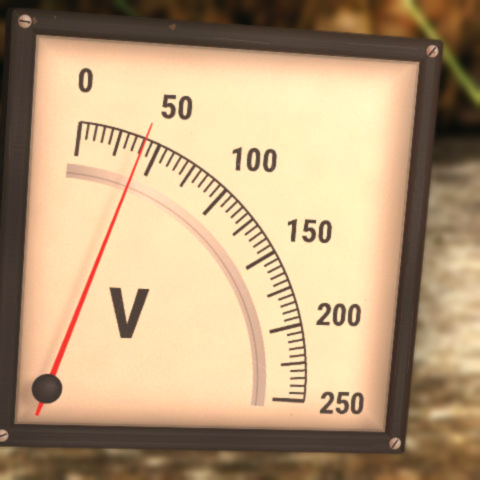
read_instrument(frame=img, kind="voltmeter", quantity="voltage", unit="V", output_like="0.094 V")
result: 40 V
